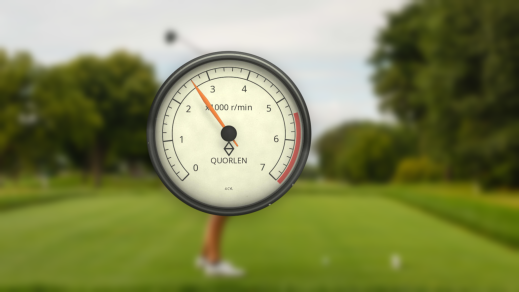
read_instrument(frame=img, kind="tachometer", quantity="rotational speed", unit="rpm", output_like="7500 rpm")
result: 2600 rpm
